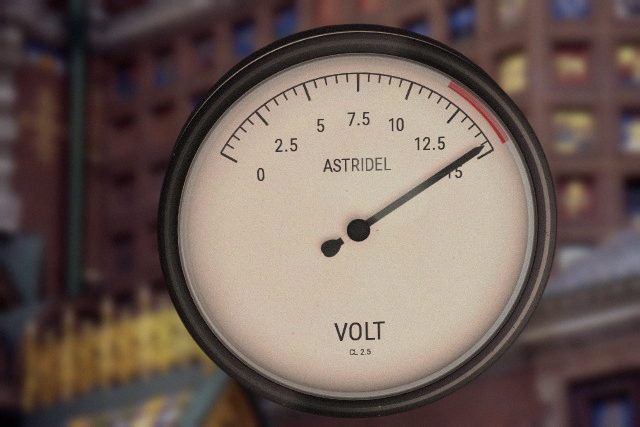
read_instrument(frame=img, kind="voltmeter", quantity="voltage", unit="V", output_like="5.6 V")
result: 14.5 V
